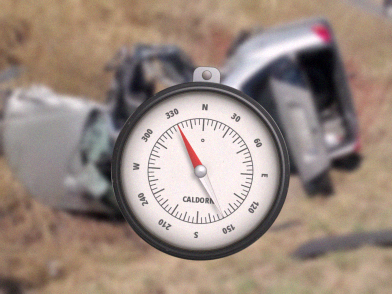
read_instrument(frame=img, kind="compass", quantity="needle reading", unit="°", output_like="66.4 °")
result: 330 °
